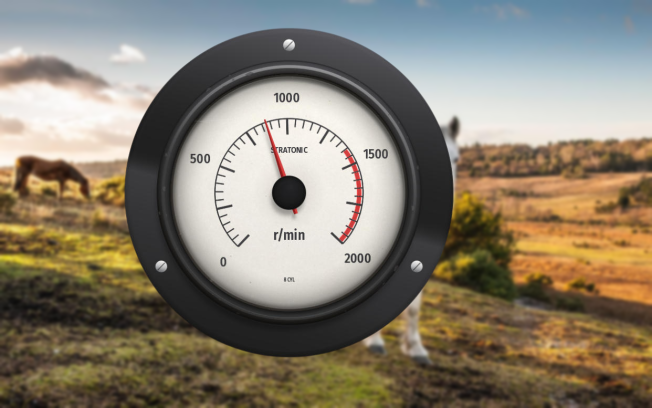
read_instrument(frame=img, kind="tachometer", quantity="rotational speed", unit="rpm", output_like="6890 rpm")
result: 875 rpm
